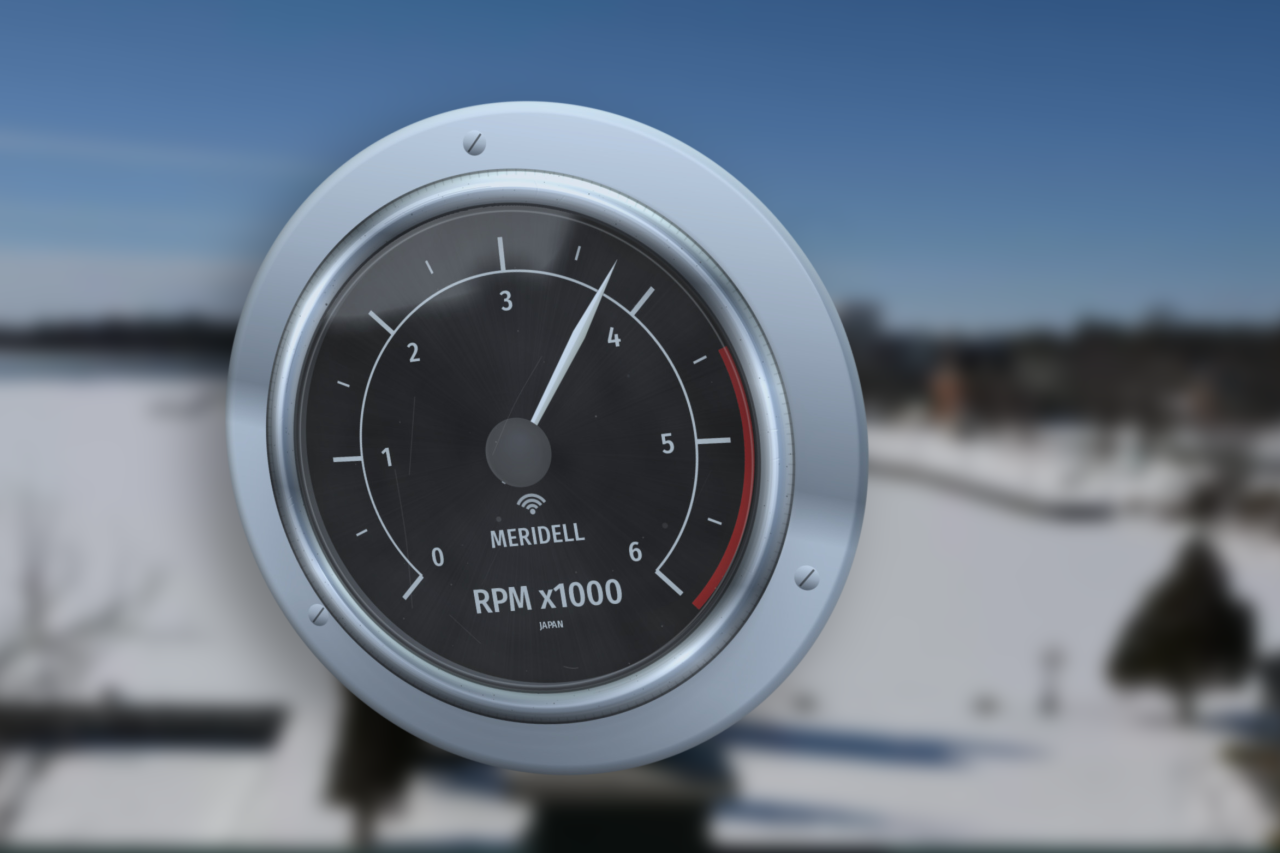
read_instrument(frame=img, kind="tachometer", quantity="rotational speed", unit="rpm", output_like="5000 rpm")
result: 3750 rpm
